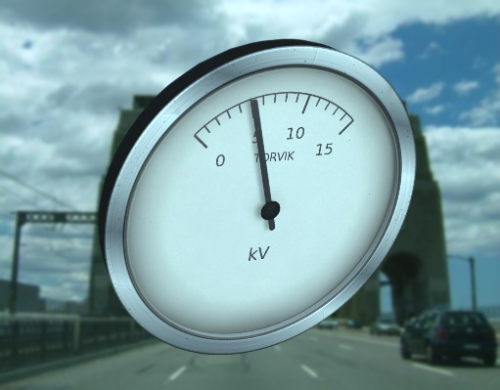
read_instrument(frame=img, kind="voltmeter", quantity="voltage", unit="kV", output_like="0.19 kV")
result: 5 kV
